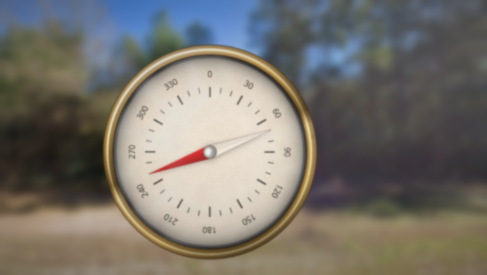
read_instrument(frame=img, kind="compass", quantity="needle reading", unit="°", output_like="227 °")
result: 250 °
